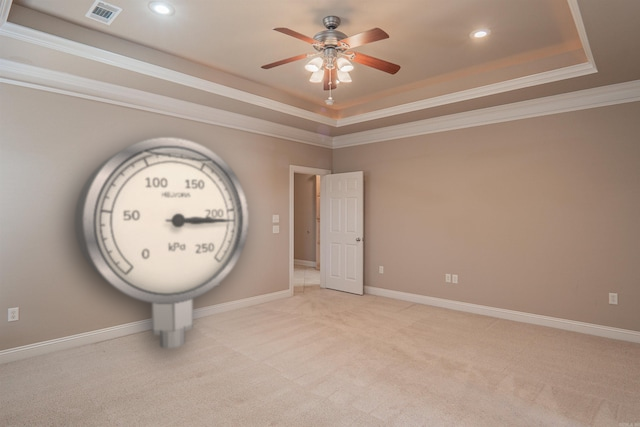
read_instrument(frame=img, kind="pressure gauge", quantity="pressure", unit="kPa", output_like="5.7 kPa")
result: 210 kPa
